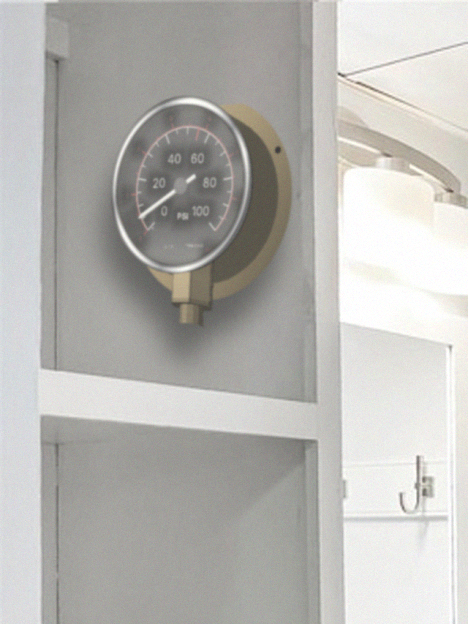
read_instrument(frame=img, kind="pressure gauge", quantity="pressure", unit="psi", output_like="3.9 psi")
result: 5 psi
